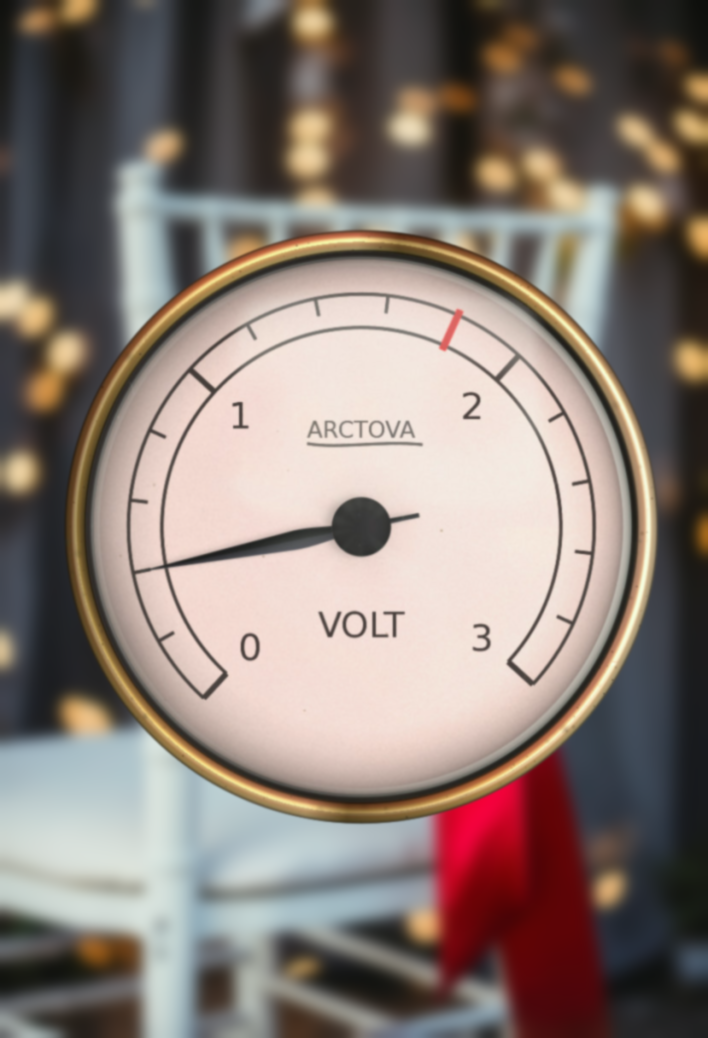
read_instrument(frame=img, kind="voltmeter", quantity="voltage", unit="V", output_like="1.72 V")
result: 0.4 V
